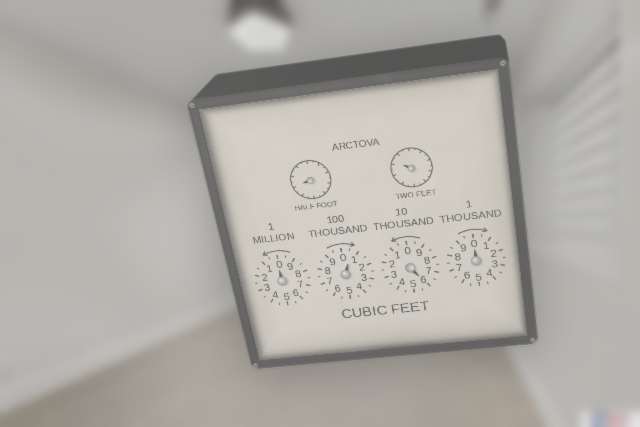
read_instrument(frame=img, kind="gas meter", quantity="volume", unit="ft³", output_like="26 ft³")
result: 6000 ft³
